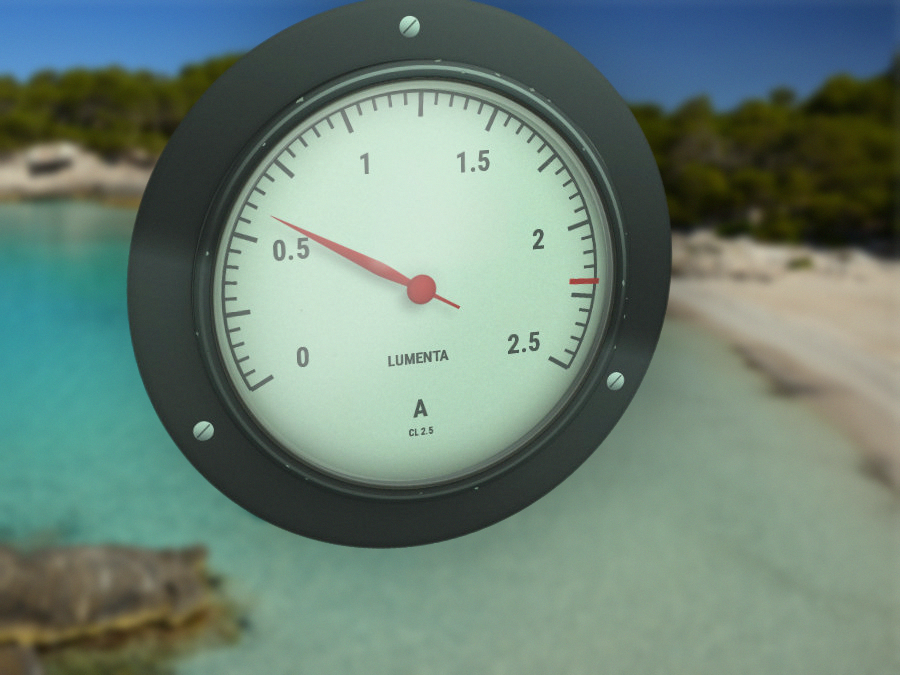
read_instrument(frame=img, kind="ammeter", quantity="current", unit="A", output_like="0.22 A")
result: 0.6 A
